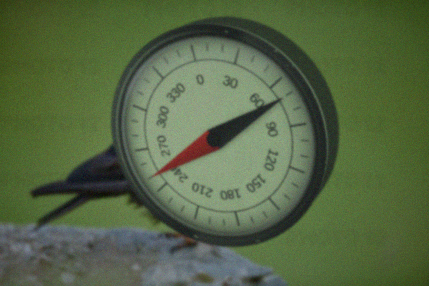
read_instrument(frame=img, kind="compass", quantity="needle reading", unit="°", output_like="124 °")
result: 250 °
